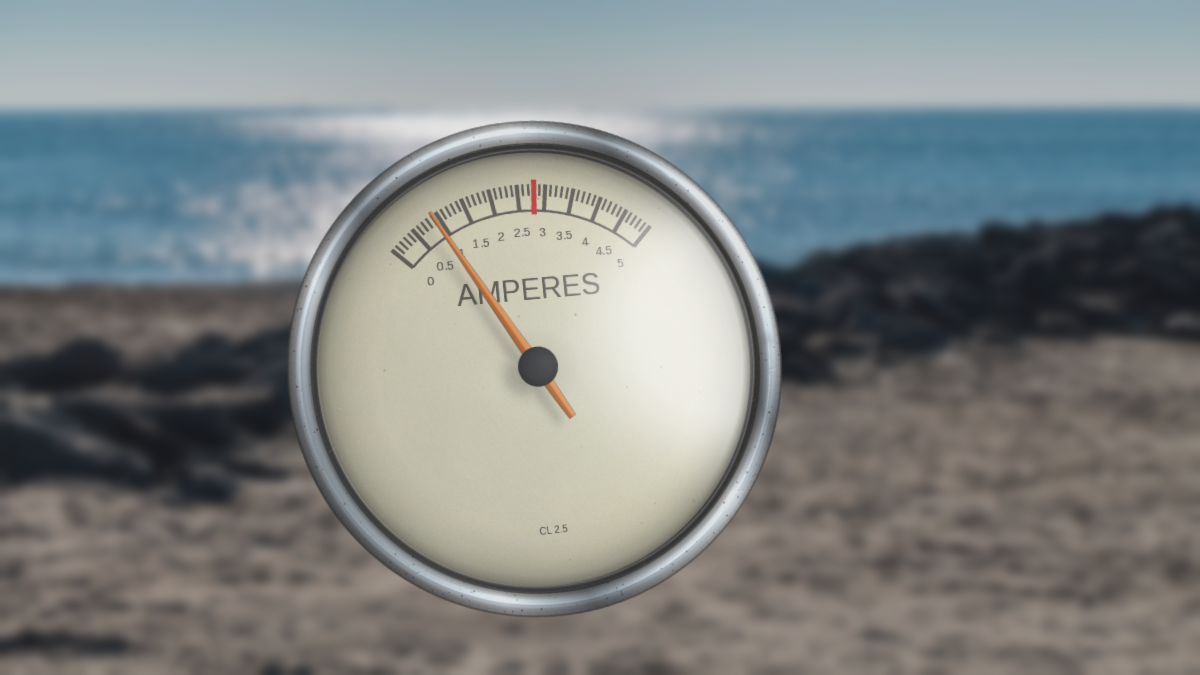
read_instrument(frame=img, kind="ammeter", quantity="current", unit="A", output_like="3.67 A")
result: 0.9 A
